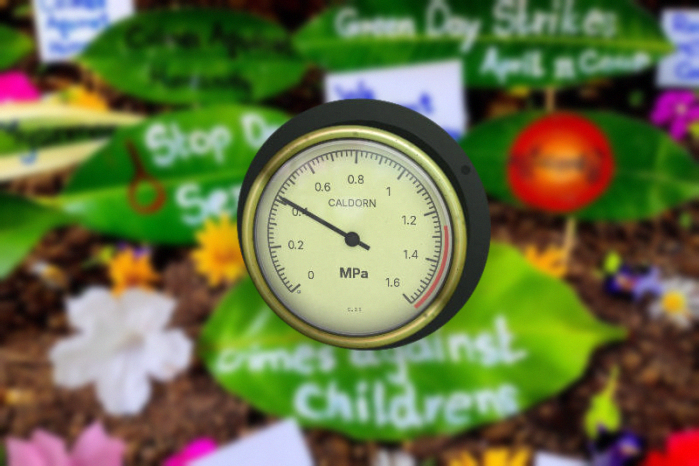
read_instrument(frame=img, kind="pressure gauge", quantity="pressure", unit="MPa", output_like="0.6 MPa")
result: 0.42 MPa
